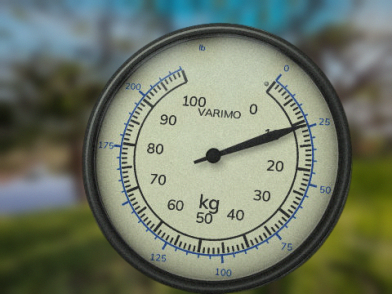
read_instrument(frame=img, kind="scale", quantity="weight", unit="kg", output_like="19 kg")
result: 11 kg
